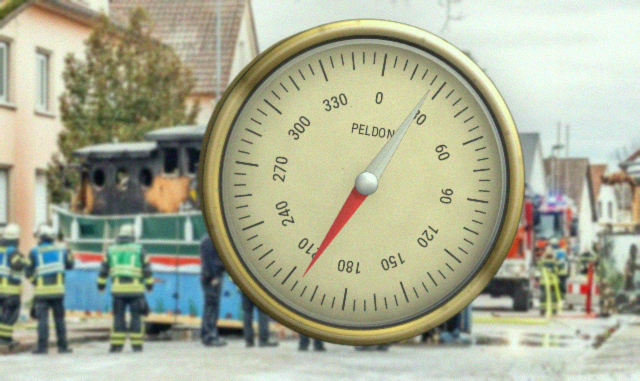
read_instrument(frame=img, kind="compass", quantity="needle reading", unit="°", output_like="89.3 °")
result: 205 °
